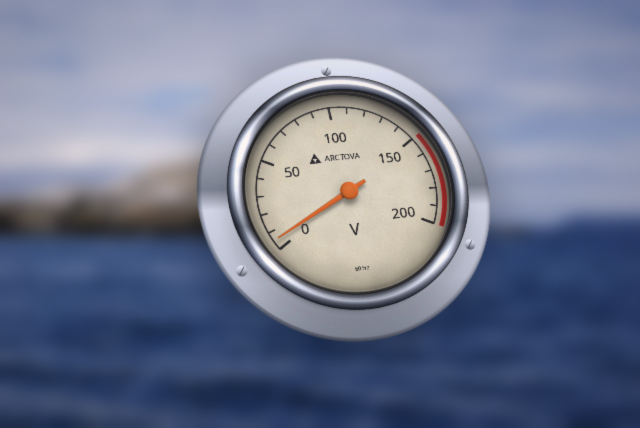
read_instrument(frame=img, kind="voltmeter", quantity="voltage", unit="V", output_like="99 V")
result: 5 V
